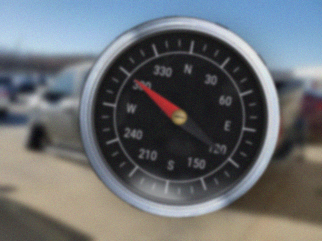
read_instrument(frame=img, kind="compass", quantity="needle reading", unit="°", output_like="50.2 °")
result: 300 °
